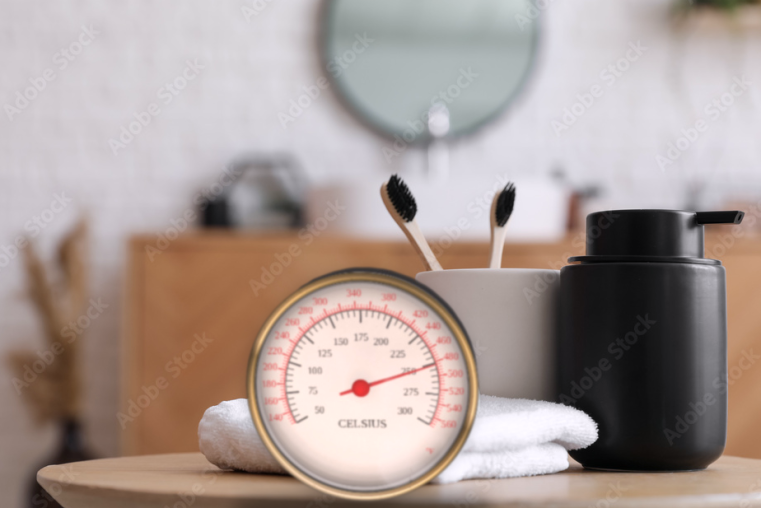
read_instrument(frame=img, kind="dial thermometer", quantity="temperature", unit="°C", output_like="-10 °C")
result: 250 °C
